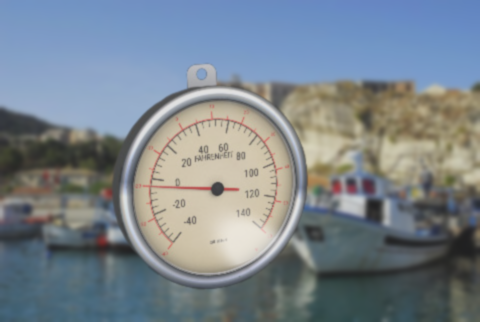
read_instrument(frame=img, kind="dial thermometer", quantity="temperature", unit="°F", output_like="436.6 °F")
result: -4 °F
